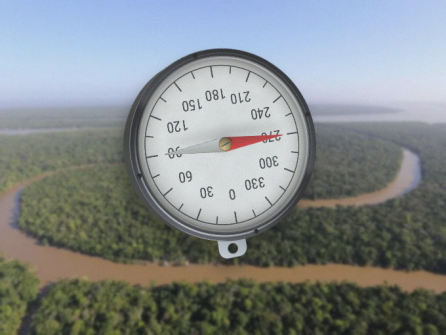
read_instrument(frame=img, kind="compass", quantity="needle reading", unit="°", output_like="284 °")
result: 270 °
